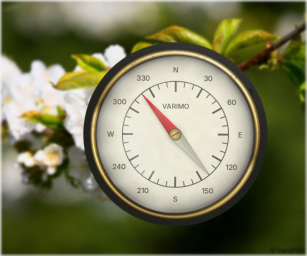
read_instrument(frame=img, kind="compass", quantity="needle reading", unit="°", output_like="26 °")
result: 320 °
